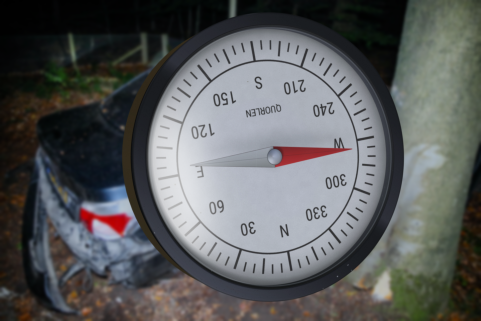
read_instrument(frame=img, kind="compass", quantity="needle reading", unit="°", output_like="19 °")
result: 275 °
